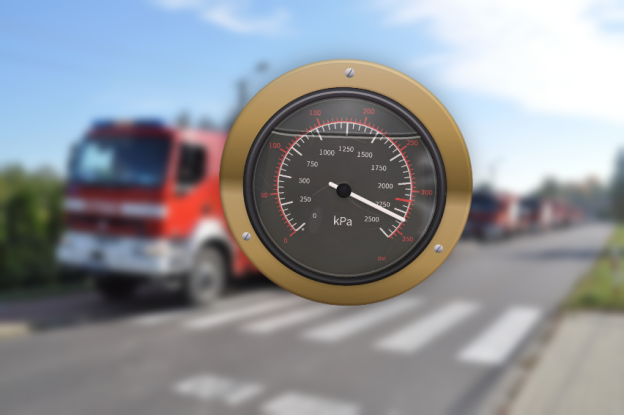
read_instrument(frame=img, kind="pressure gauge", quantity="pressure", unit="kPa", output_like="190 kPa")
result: 2300 kPa
